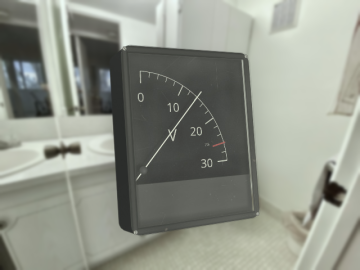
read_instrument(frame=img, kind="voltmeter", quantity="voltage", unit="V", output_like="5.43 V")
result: 14 V
